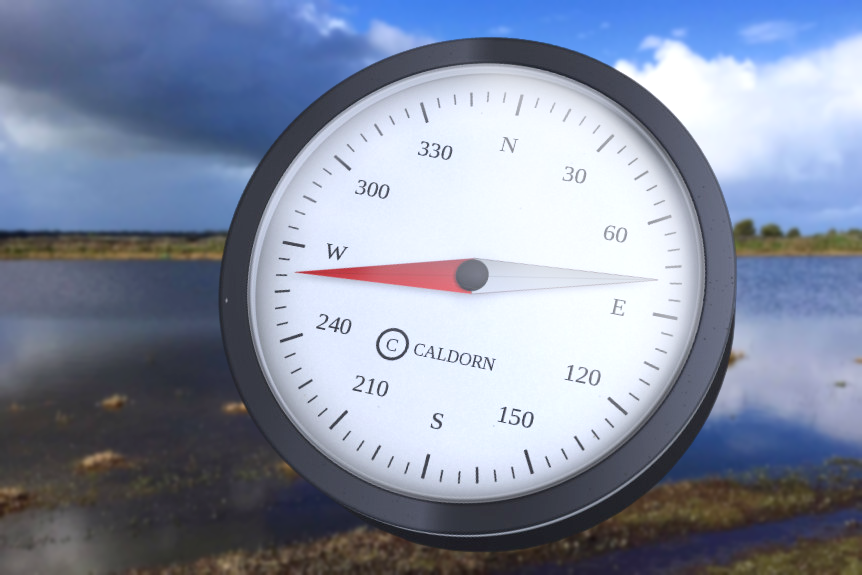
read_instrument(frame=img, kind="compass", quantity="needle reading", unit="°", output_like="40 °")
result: 260 °
